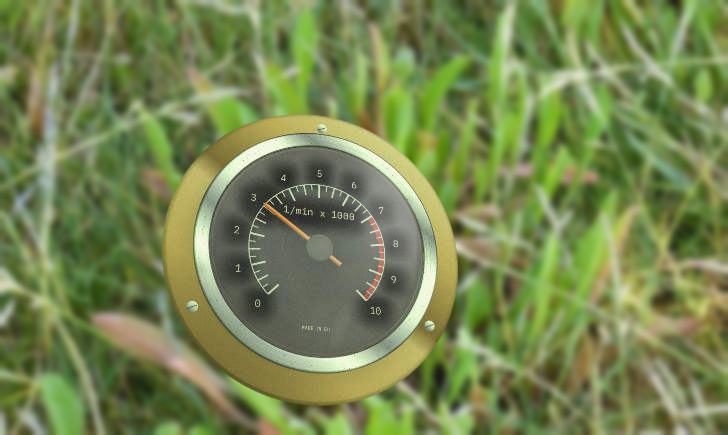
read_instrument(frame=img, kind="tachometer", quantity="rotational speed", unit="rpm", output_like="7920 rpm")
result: 3000 rpm
